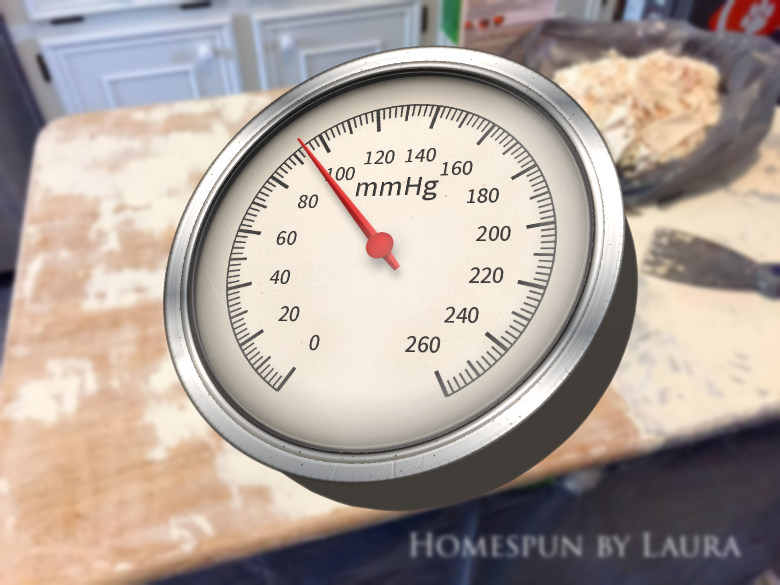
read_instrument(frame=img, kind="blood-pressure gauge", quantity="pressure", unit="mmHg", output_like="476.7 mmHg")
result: 94 mmHg
